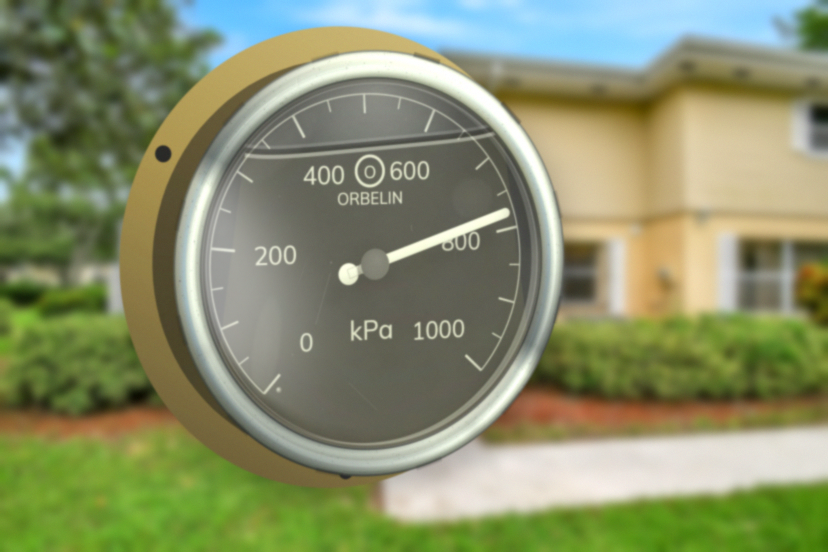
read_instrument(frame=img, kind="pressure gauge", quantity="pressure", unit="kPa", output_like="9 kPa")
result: 775 kPa
